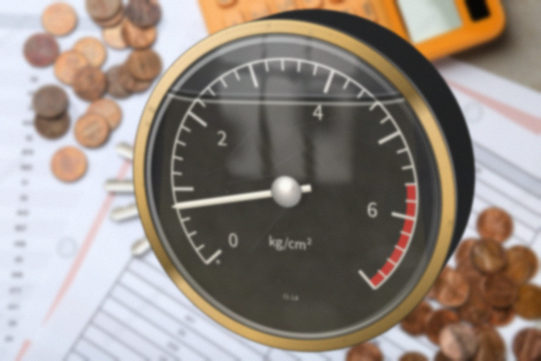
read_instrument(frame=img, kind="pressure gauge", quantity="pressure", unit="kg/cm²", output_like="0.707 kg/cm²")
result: 0.8 kg/cm²
